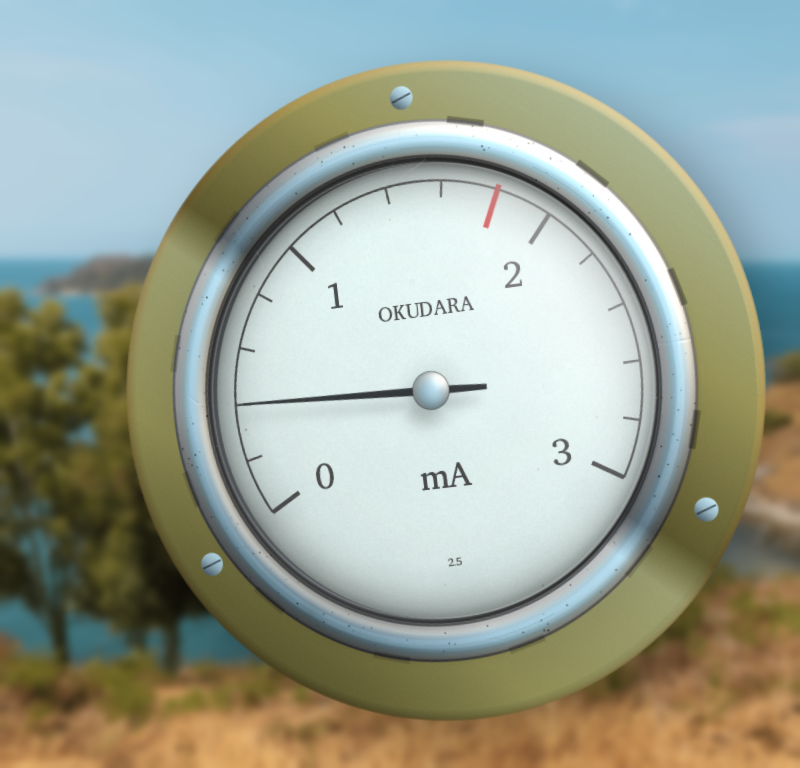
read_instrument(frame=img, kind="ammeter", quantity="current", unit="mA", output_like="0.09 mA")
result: 0.4 mA
